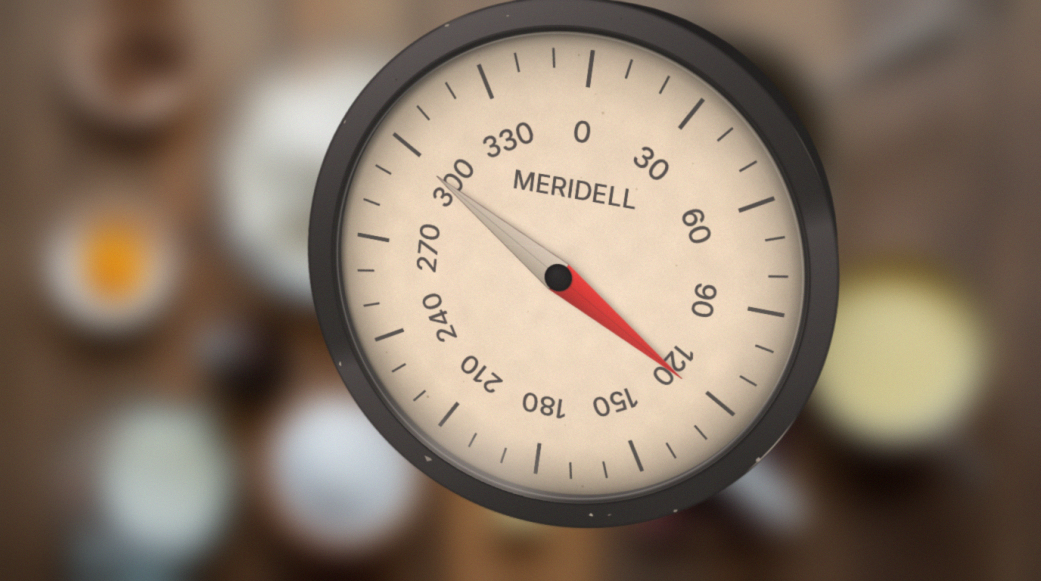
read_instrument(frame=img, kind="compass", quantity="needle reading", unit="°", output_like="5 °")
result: 120 °
